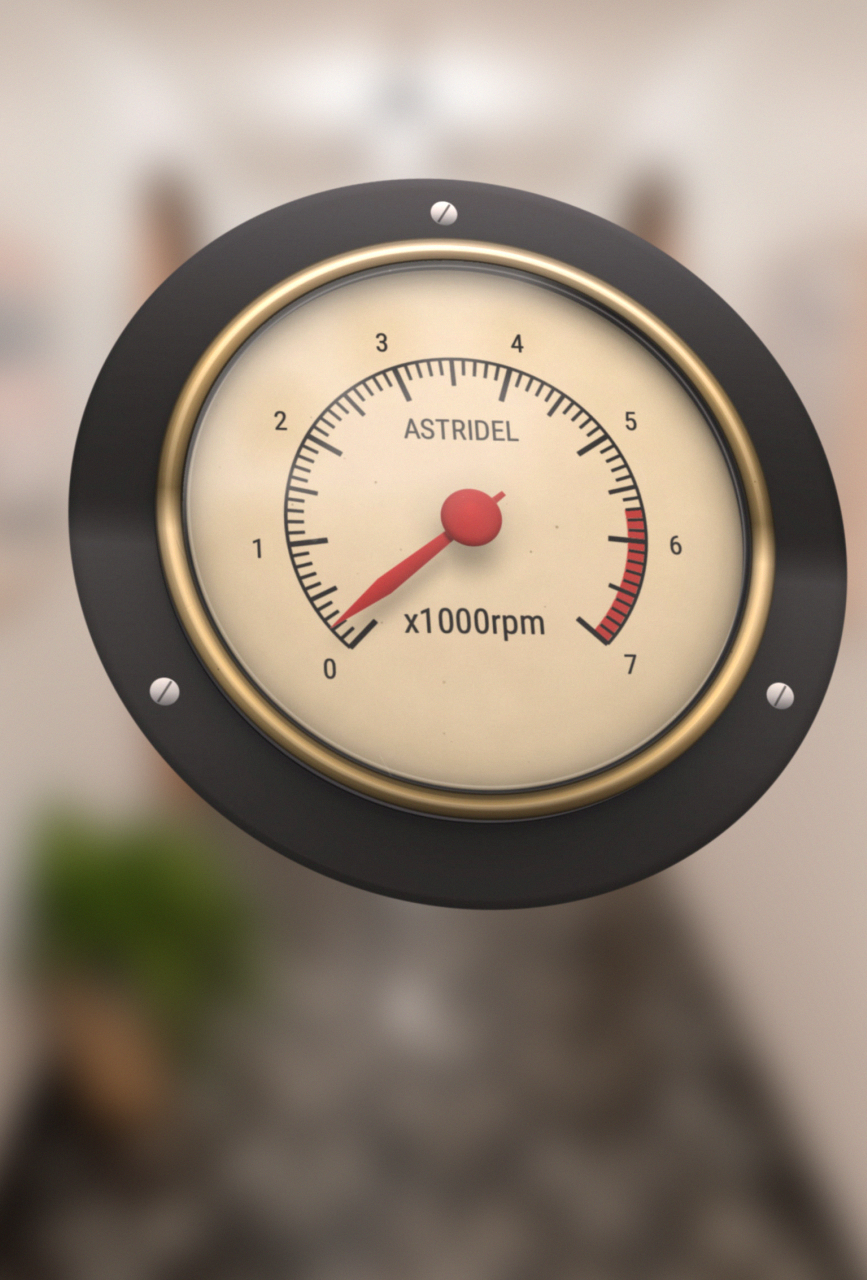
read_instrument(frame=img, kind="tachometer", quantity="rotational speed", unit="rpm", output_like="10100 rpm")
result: 200 rpm
